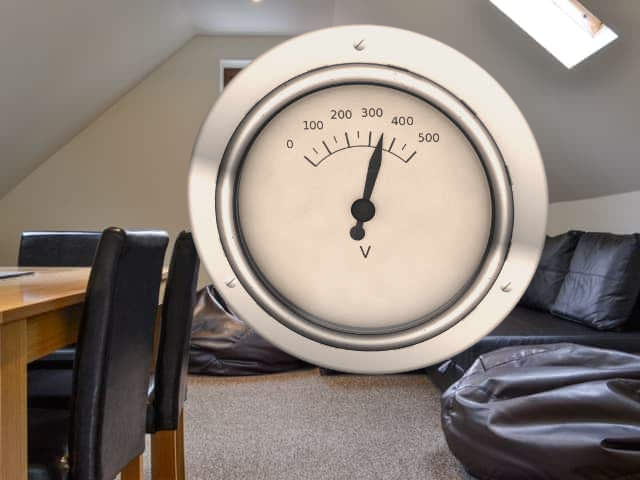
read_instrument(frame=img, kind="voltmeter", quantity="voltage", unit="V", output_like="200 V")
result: 350 V
